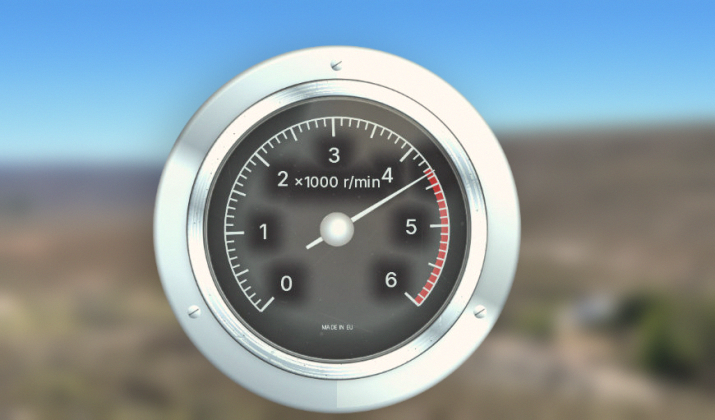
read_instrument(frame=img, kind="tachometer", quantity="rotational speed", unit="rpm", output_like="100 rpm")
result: 4350 rpm
